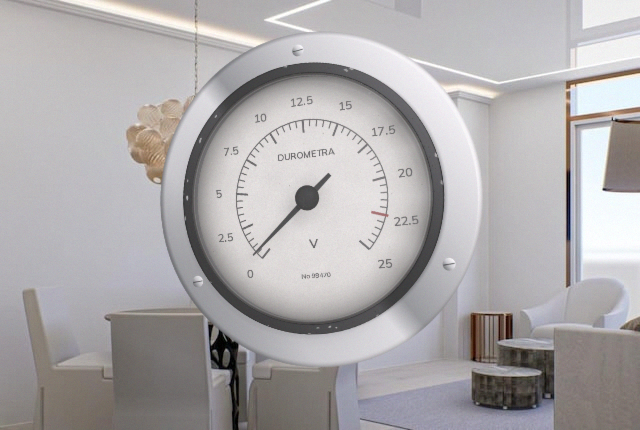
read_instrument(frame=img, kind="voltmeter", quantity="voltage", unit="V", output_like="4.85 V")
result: 0.5 V
